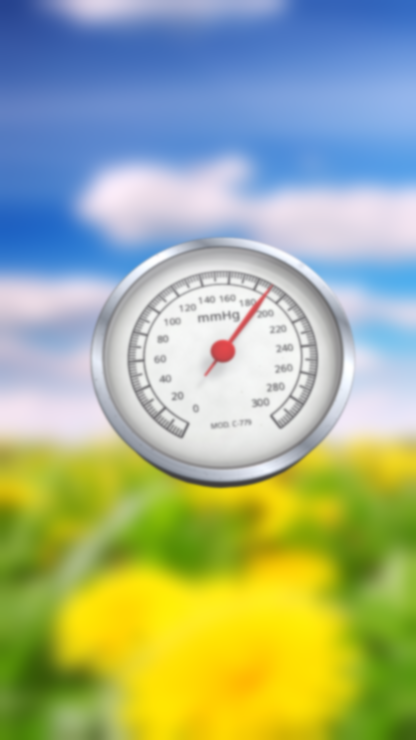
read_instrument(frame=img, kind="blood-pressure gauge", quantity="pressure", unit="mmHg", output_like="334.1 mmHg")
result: 190 mmHg
